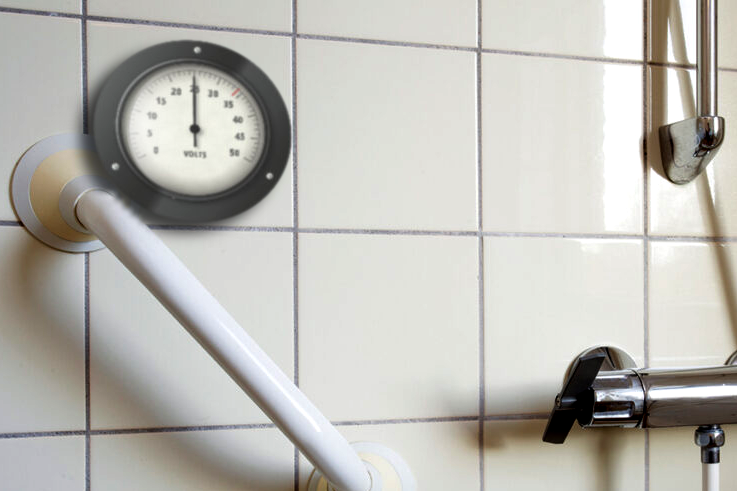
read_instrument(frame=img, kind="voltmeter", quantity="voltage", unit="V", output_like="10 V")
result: 25 V
